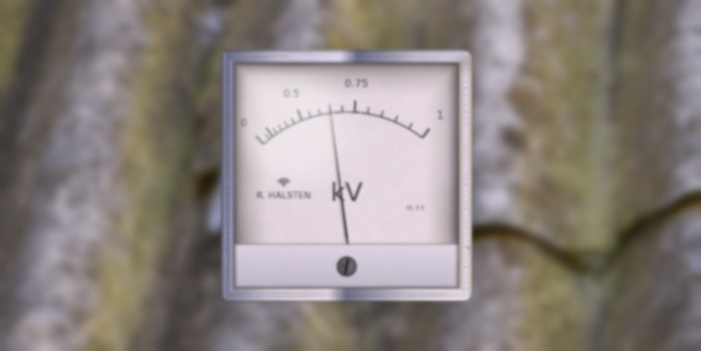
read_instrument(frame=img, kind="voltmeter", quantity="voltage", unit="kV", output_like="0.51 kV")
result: 0.65 kV
